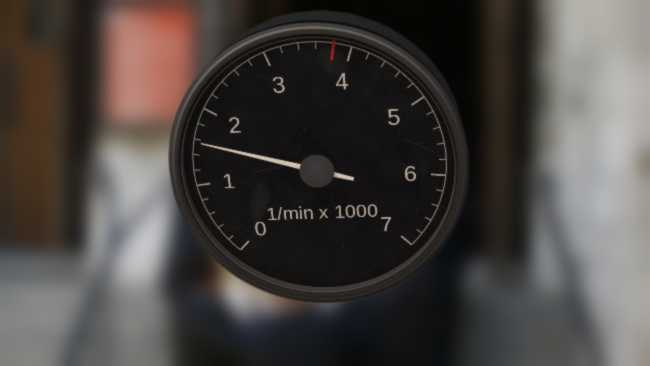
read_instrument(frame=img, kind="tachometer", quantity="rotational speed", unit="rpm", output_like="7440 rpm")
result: 1600 rpm
